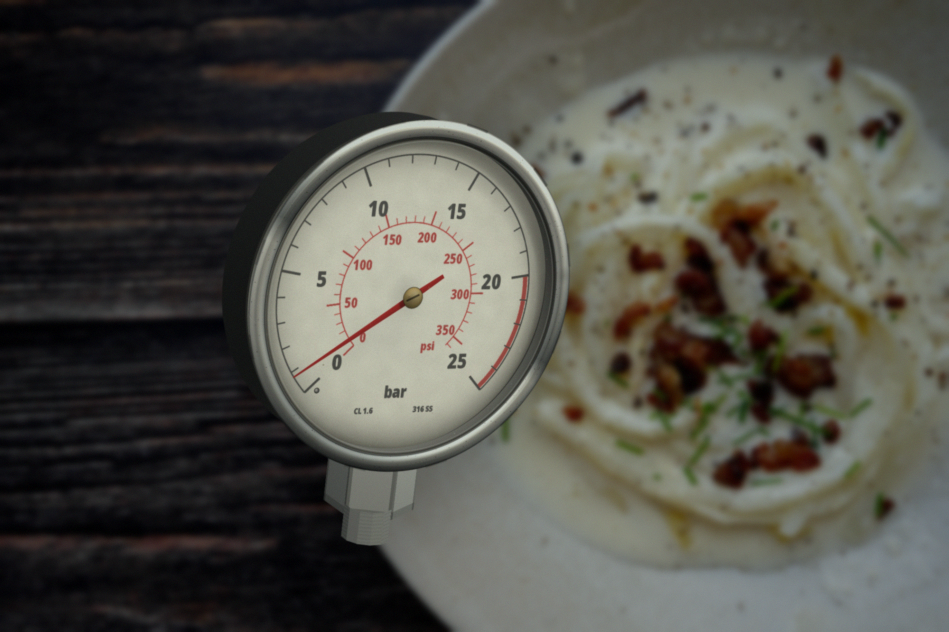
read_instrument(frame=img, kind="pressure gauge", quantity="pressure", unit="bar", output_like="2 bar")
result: 1 bar
